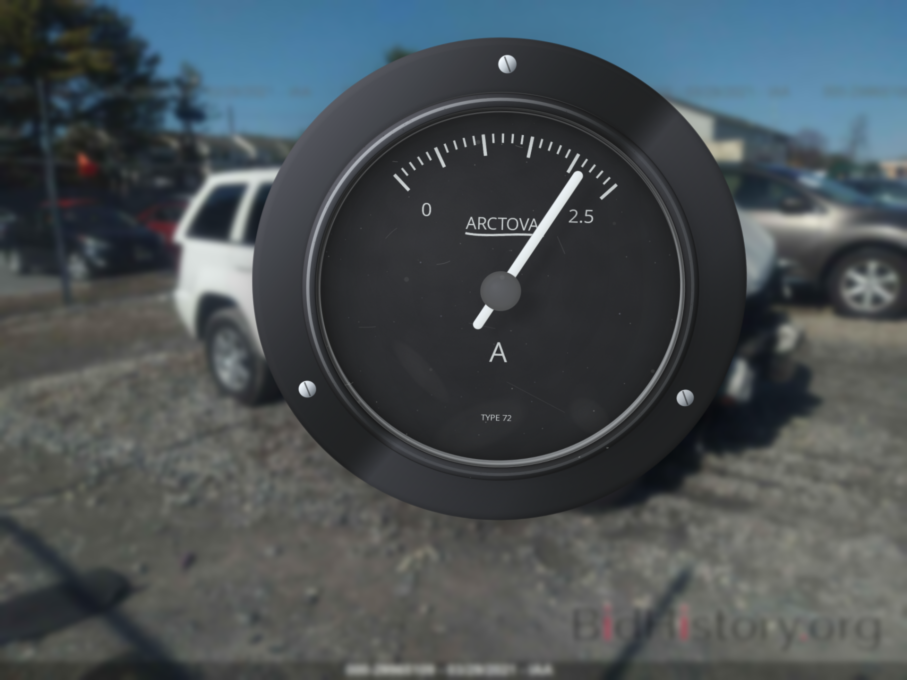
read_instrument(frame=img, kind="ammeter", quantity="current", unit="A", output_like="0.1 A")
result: 2.1 A
